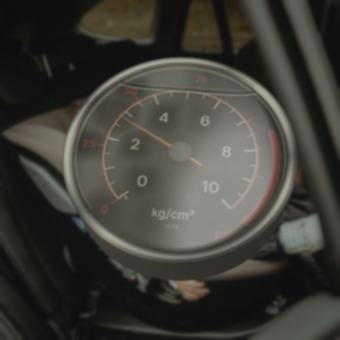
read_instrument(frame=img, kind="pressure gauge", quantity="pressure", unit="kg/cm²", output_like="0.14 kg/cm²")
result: 2.75 kg/cm²
